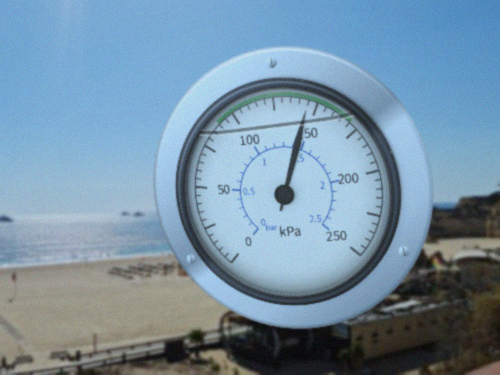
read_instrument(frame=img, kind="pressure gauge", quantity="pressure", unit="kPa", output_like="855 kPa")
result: 145 kPa
